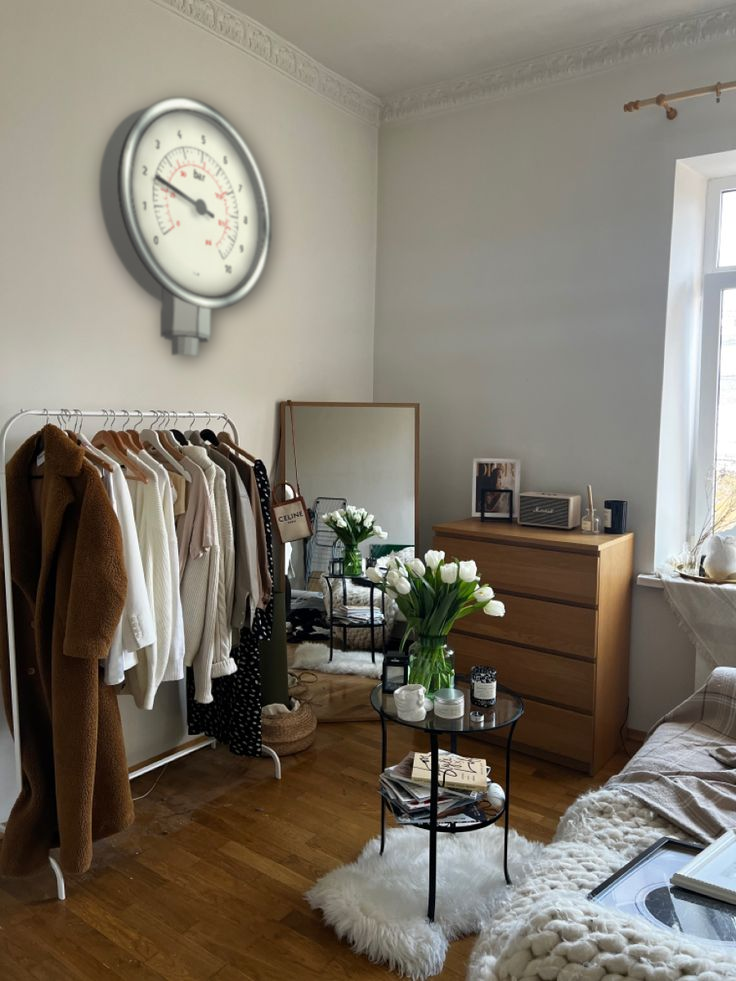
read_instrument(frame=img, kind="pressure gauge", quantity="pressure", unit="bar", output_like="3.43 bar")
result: 2 bar
